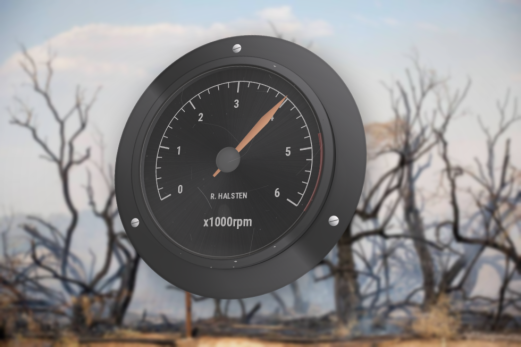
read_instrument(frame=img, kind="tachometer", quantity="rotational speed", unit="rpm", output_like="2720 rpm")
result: 4000 rpm
